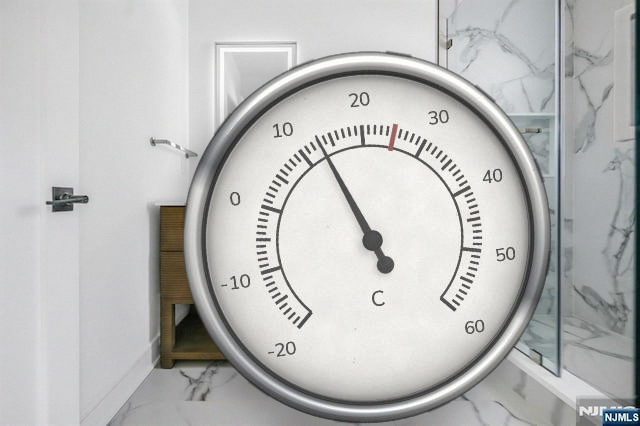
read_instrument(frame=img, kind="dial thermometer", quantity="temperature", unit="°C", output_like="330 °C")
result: 13 °C
